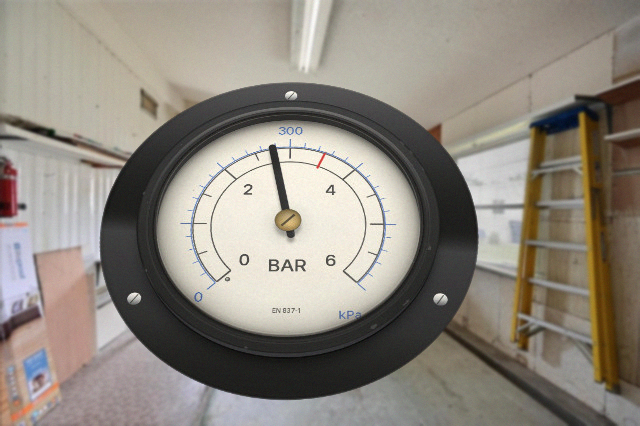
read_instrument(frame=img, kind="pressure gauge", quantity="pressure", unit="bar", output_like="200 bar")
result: 2.75 bar
